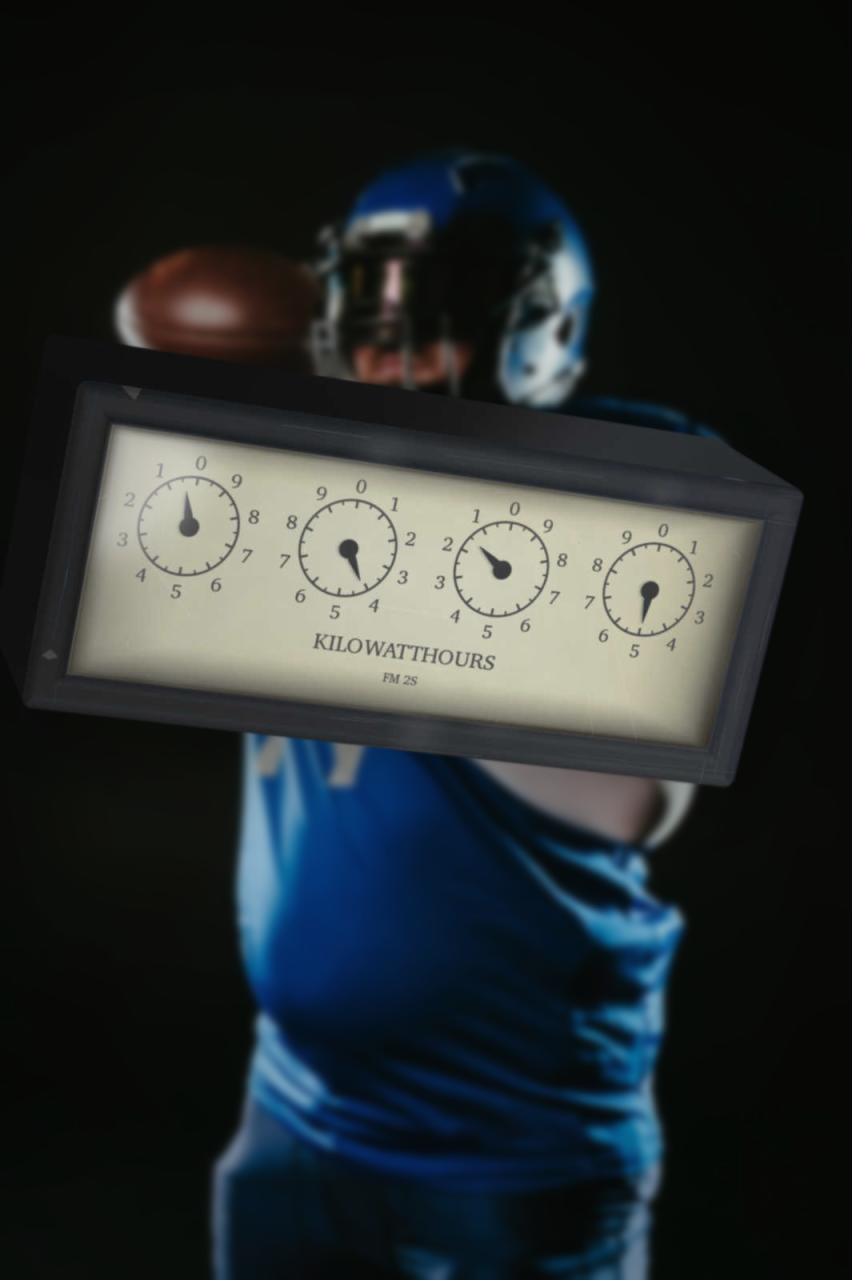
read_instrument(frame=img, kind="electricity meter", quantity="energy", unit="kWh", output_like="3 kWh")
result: 415 kWh
